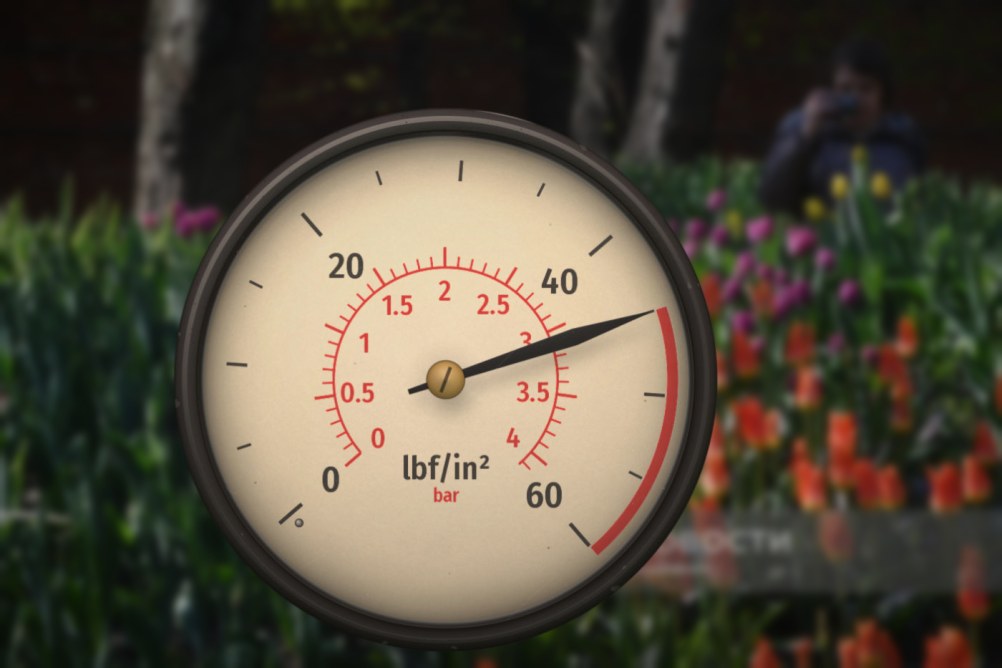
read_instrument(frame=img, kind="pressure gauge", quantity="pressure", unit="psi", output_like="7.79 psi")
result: 45 psi
